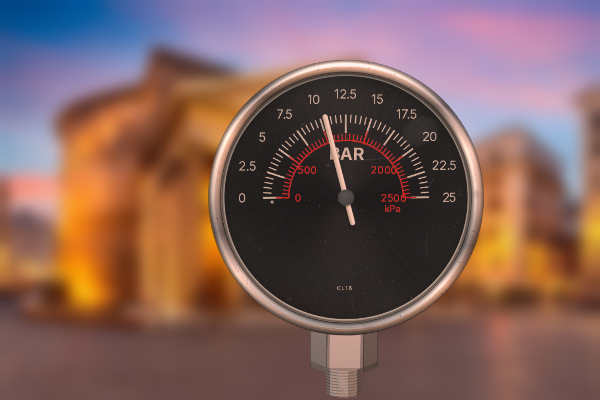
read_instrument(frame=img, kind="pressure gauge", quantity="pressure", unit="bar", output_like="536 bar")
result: 10.5 bar
